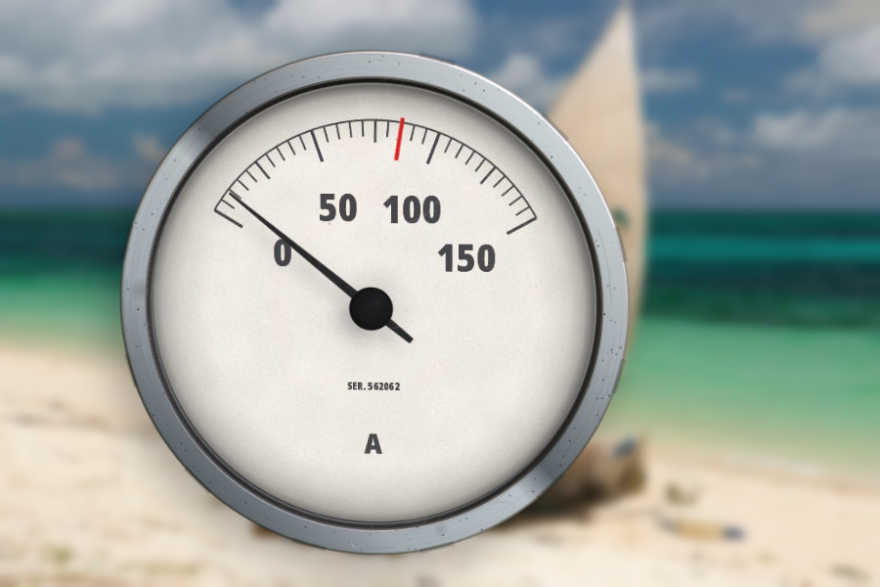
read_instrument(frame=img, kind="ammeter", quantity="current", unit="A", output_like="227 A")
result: 10 A
